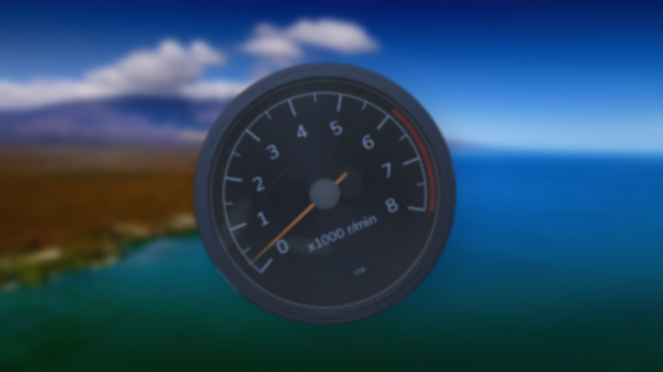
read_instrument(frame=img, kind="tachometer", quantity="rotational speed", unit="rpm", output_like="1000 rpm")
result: 250 rpm
